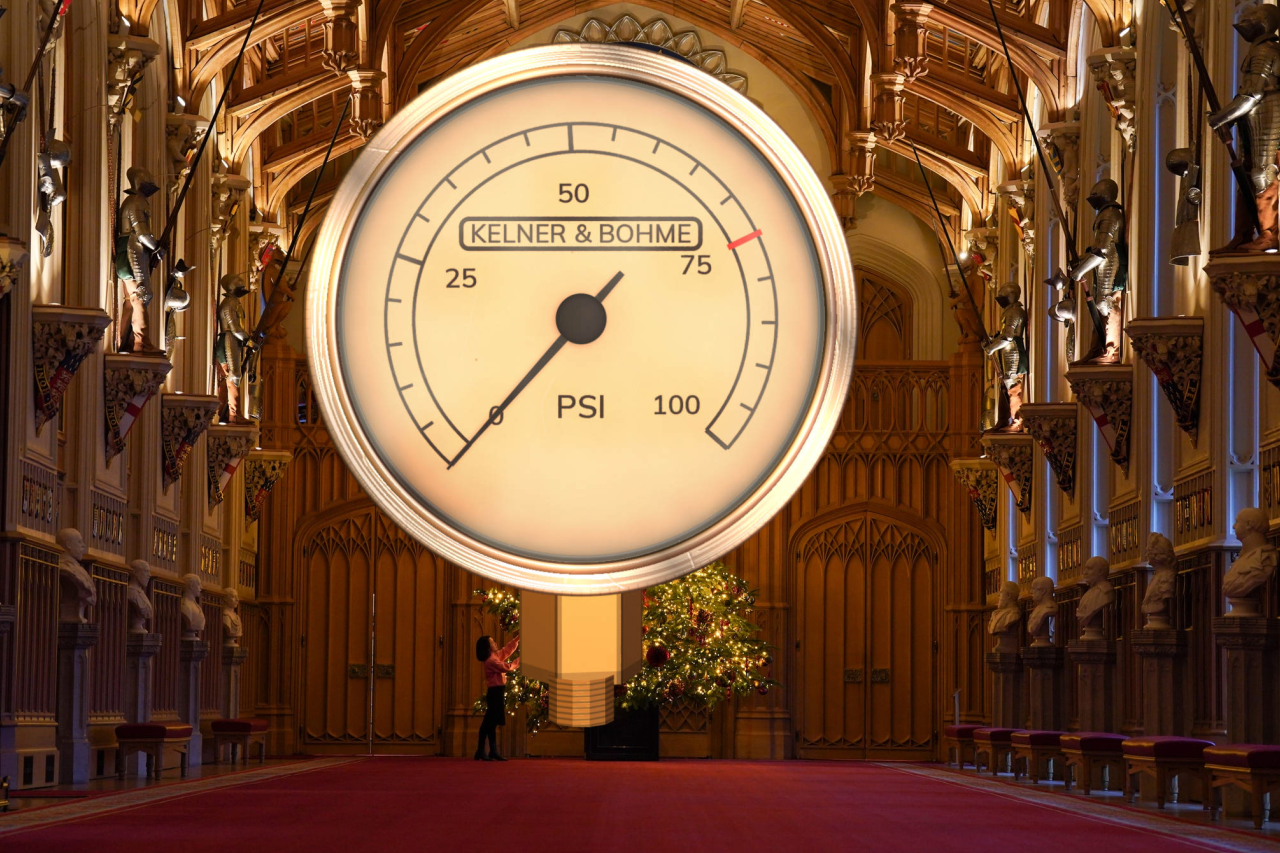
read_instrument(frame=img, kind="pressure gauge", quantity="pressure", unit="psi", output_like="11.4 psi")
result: 0 psi
